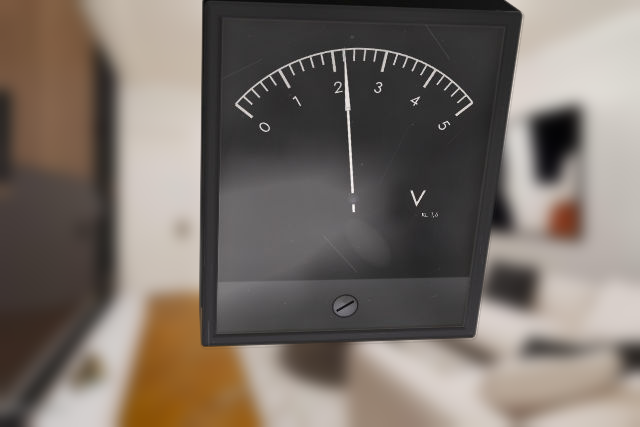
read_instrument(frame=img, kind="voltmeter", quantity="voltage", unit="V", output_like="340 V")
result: 2.2 V
